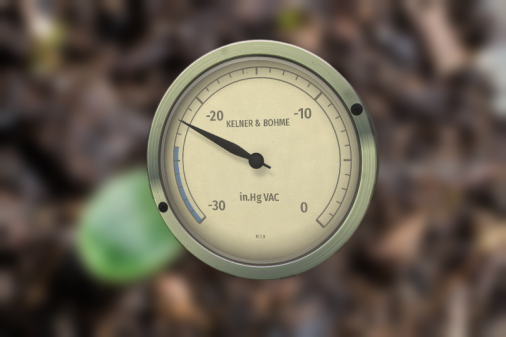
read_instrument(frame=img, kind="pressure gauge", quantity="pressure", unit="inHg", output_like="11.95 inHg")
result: -22 inHg
